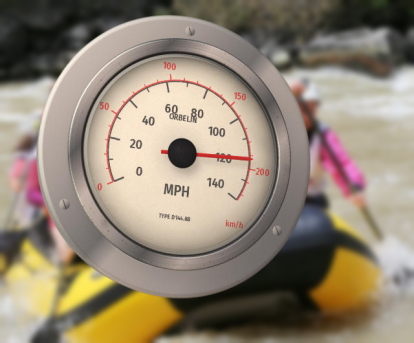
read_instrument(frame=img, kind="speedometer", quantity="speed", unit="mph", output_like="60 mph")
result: 120 mph
